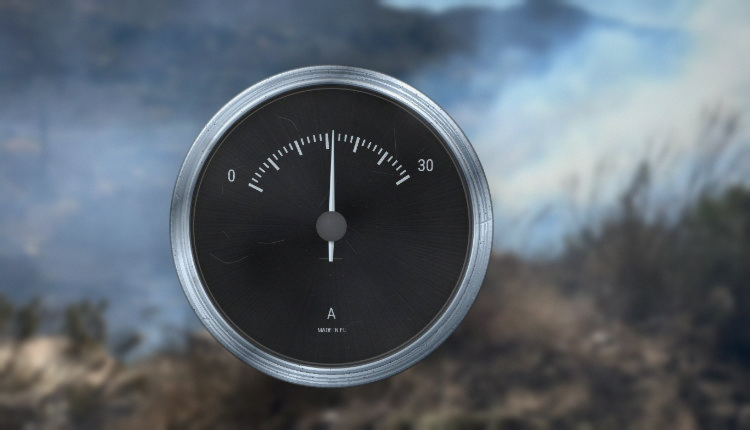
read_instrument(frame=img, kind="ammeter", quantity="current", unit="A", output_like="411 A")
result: 16 A
